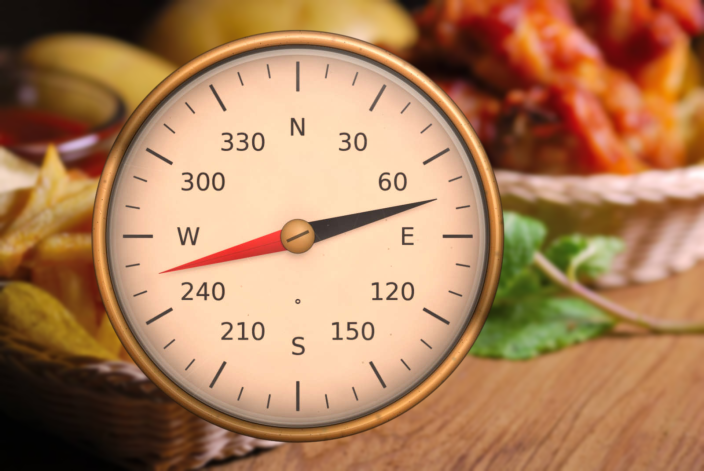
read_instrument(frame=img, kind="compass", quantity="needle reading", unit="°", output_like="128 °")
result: 255 °
